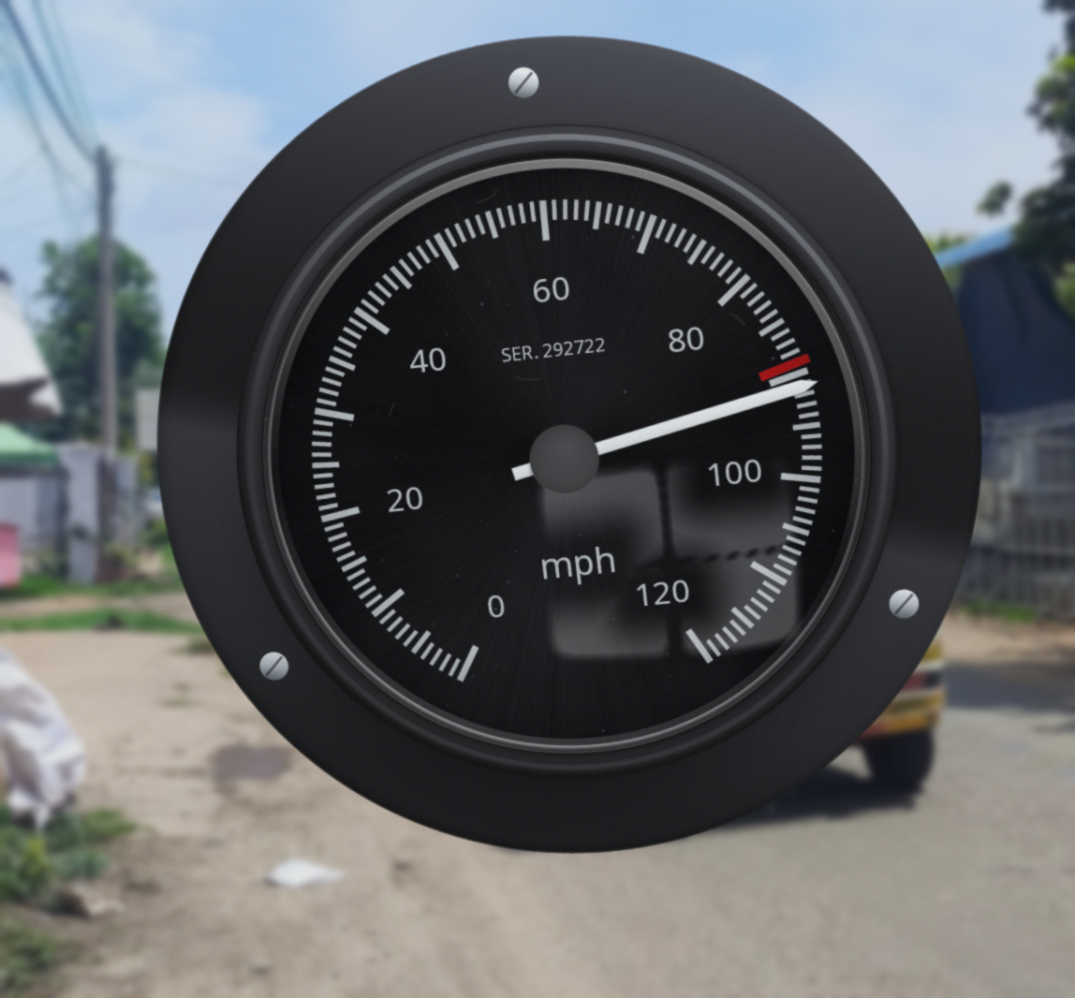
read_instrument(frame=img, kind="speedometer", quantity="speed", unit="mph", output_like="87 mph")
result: 91 mph
